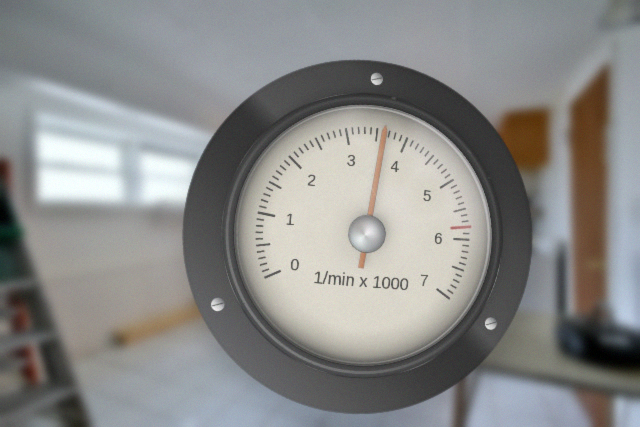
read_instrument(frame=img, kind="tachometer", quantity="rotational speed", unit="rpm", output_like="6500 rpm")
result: 3600 rpm
